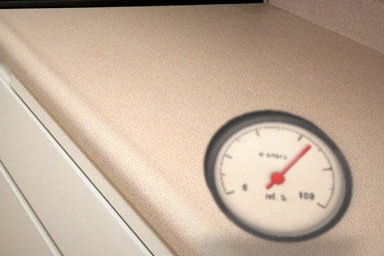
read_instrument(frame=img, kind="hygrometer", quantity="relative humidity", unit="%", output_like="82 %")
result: 65 %
